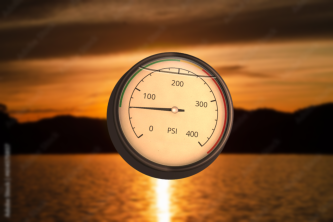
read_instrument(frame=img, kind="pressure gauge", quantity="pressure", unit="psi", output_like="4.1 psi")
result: 60 psi
